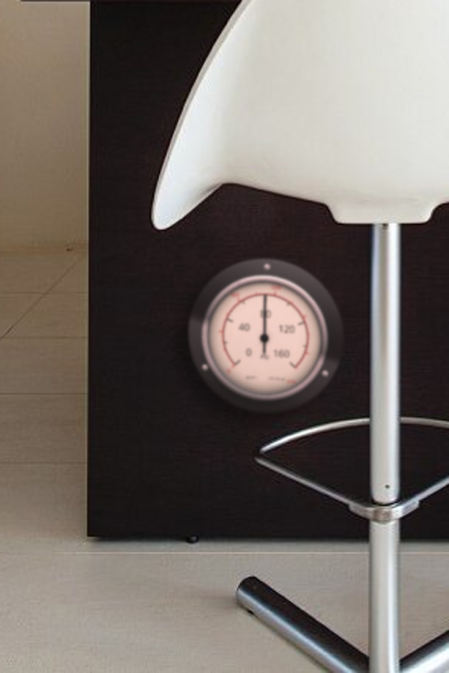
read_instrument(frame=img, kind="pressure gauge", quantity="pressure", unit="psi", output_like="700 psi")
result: 80 psi
